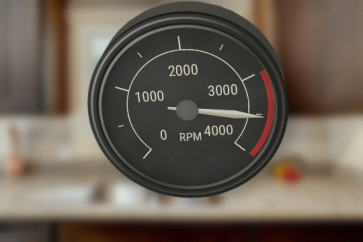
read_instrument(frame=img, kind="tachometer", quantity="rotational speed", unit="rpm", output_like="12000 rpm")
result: 3500 rpm
